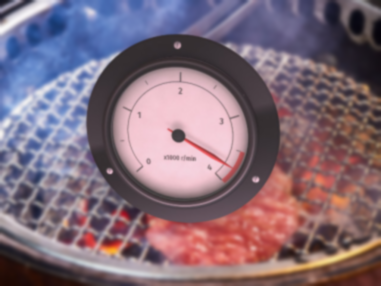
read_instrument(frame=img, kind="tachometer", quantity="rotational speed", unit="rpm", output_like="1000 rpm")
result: 3750 rpm
